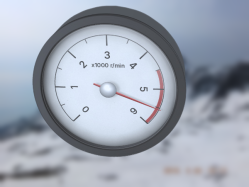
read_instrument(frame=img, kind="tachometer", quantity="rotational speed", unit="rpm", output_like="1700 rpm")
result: 5500 rpm
